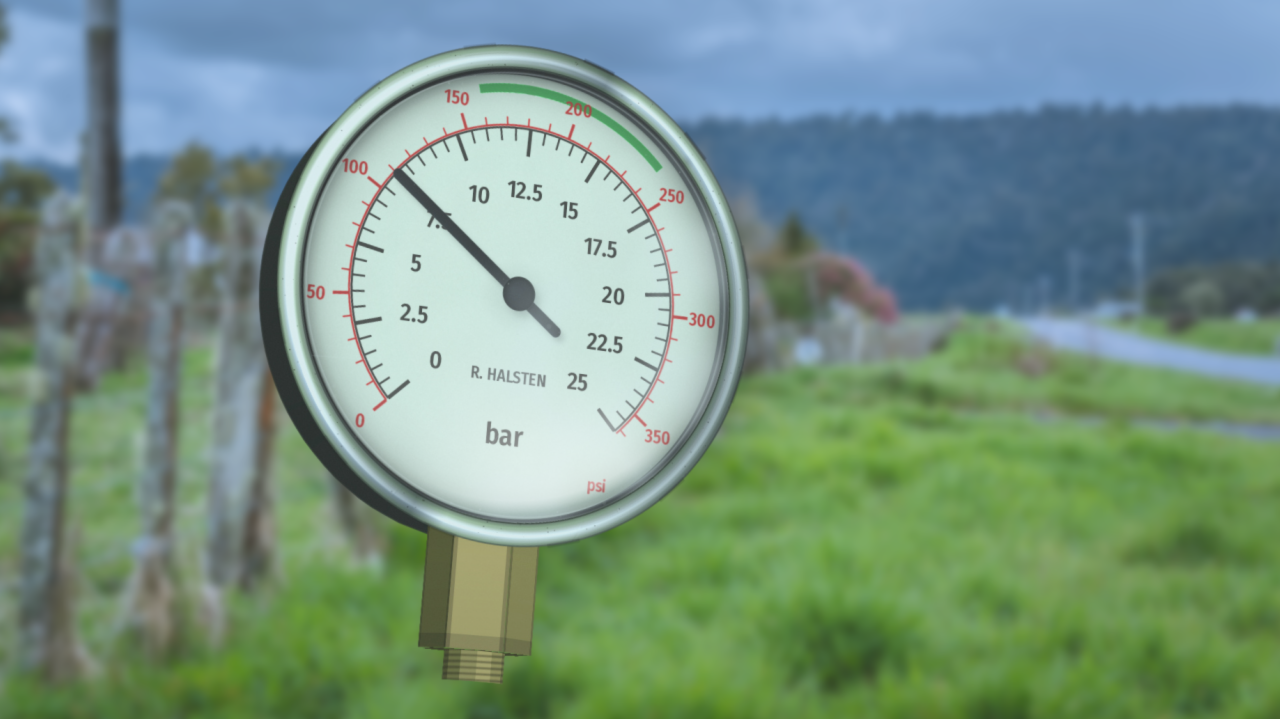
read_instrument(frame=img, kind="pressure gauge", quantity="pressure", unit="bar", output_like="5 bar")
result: 7.5 bar
